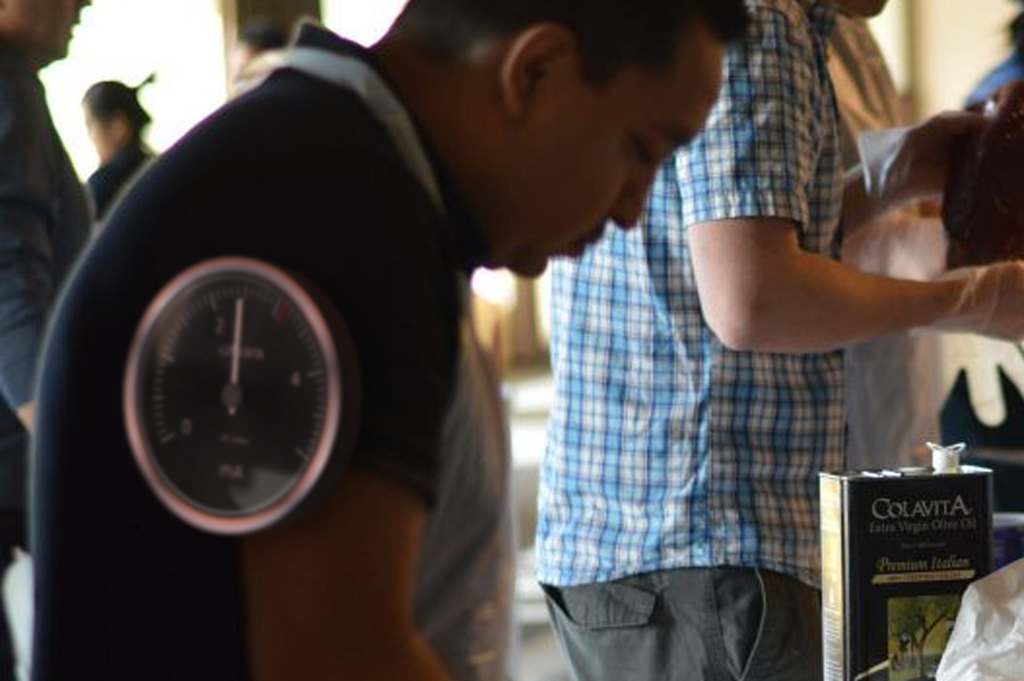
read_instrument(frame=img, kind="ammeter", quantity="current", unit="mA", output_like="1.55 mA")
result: 2.5 mA
